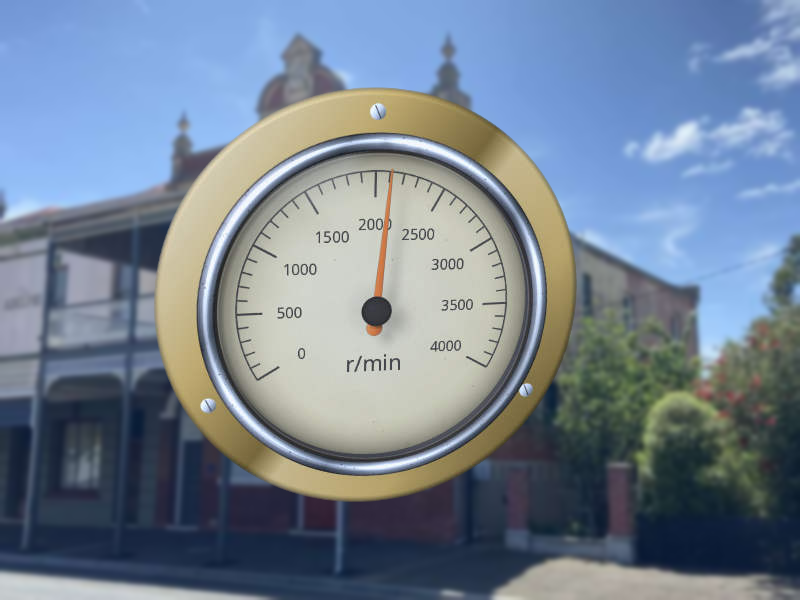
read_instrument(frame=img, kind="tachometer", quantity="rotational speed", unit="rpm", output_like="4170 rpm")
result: 2100 rpm
